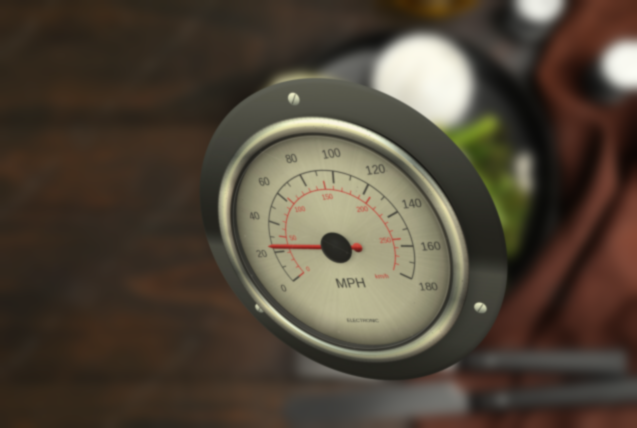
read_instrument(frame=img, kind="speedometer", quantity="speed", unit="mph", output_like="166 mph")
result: 25 mph
